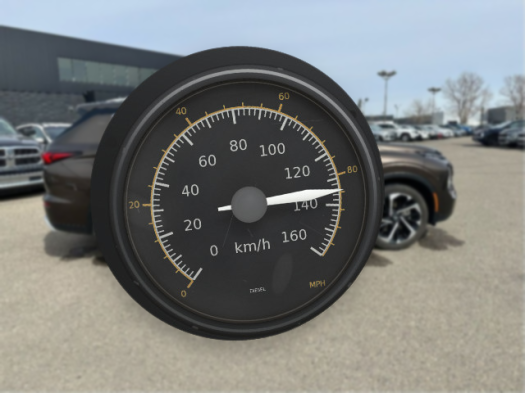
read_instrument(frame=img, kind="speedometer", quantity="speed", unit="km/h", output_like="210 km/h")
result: 134 km/h
